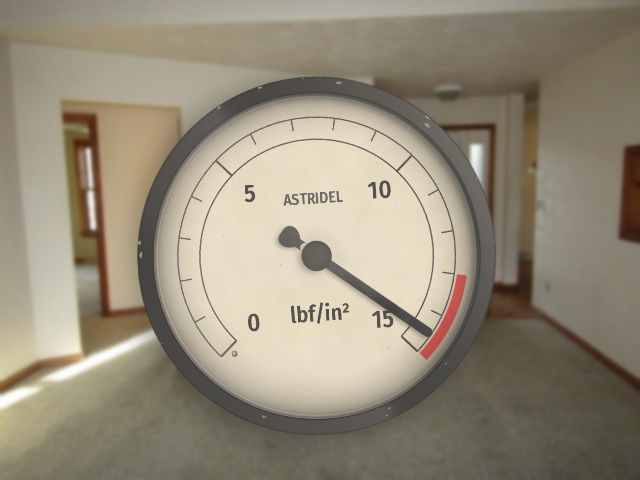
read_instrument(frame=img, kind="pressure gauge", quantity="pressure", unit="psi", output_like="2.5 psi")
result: 14.5 psi
